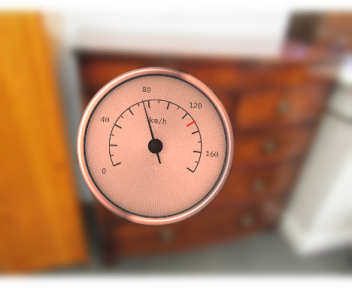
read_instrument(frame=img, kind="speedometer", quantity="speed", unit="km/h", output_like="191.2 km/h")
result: 75 km/h
